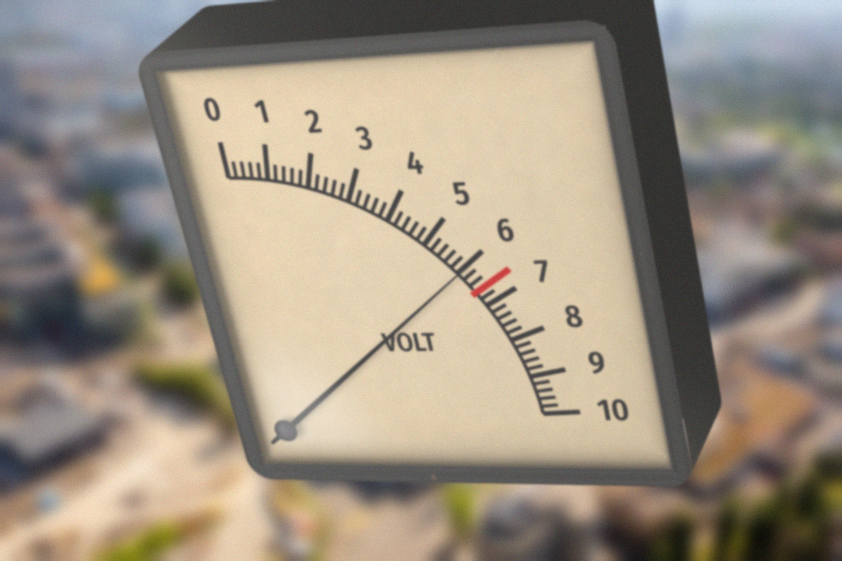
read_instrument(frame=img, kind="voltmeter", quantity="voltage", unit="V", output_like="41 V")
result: 6 V
